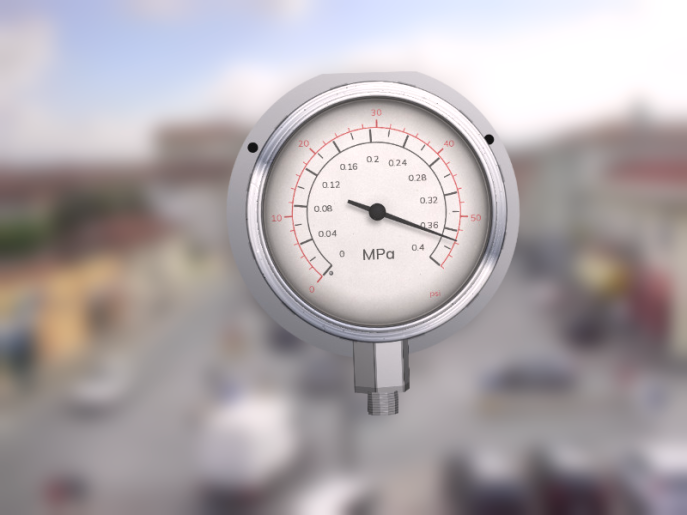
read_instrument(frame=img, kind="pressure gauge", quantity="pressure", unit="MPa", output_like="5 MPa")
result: 0.37 MPa
